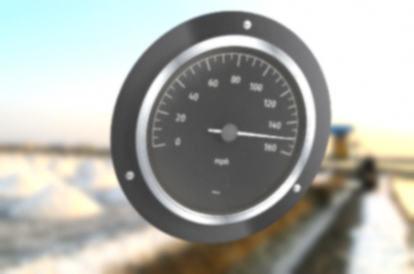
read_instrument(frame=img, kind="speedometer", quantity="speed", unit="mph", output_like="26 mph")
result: 150 mph
